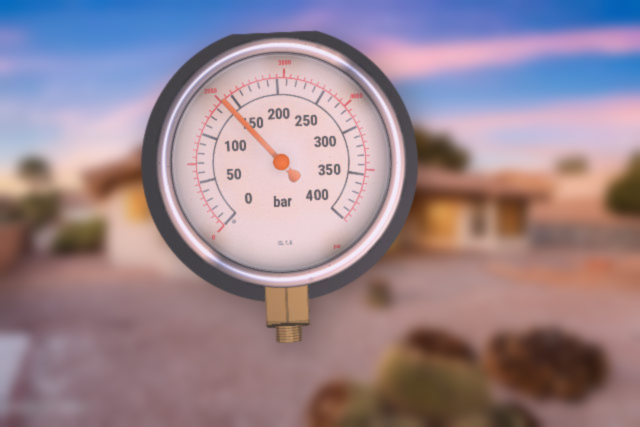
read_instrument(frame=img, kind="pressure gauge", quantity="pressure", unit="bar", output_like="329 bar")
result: 140 bar
